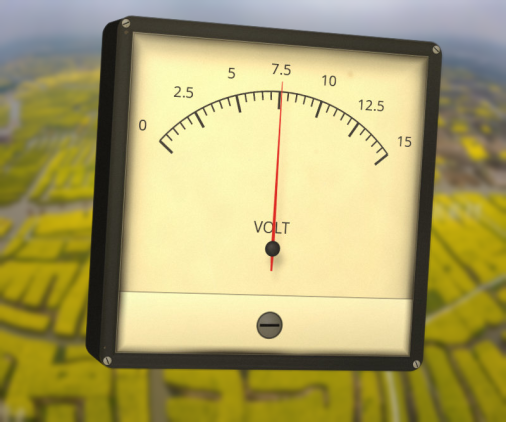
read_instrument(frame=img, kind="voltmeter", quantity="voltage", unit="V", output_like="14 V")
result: 7.5 V
